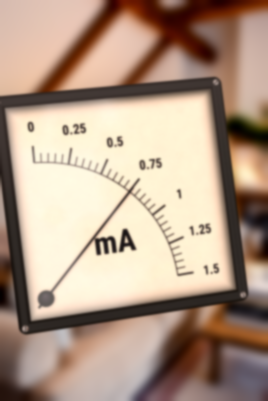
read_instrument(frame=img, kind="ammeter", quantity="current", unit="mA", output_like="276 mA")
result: 0.75 mA
